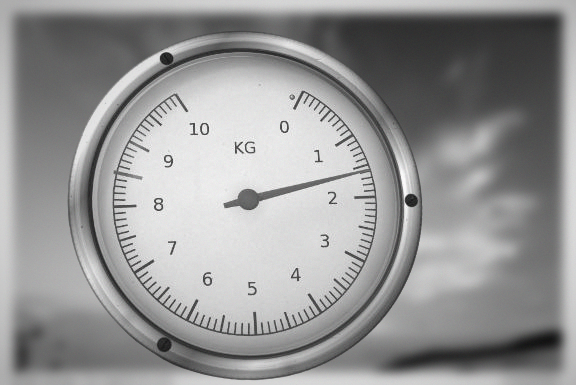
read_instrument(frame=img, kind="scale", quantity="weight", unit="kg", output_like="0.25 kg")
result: 1.6 kg
